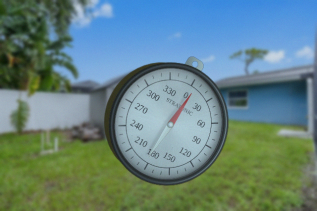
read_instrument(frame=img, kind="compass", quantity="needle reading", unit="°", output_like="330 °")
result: 5 °
